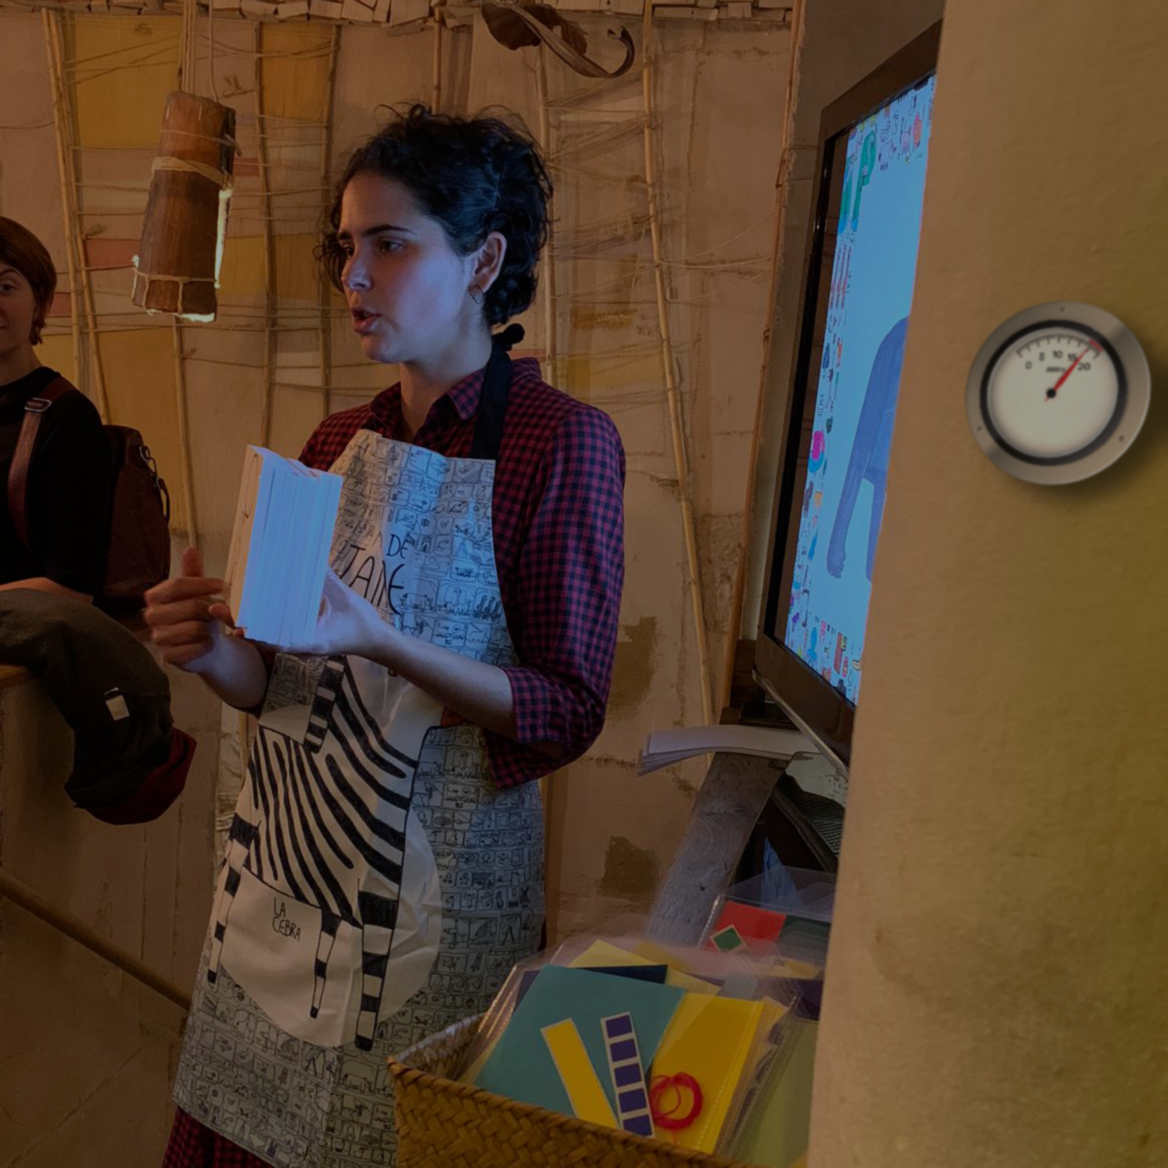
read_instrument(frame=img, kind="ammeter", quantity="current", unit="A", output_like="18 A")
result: 17.5 A
